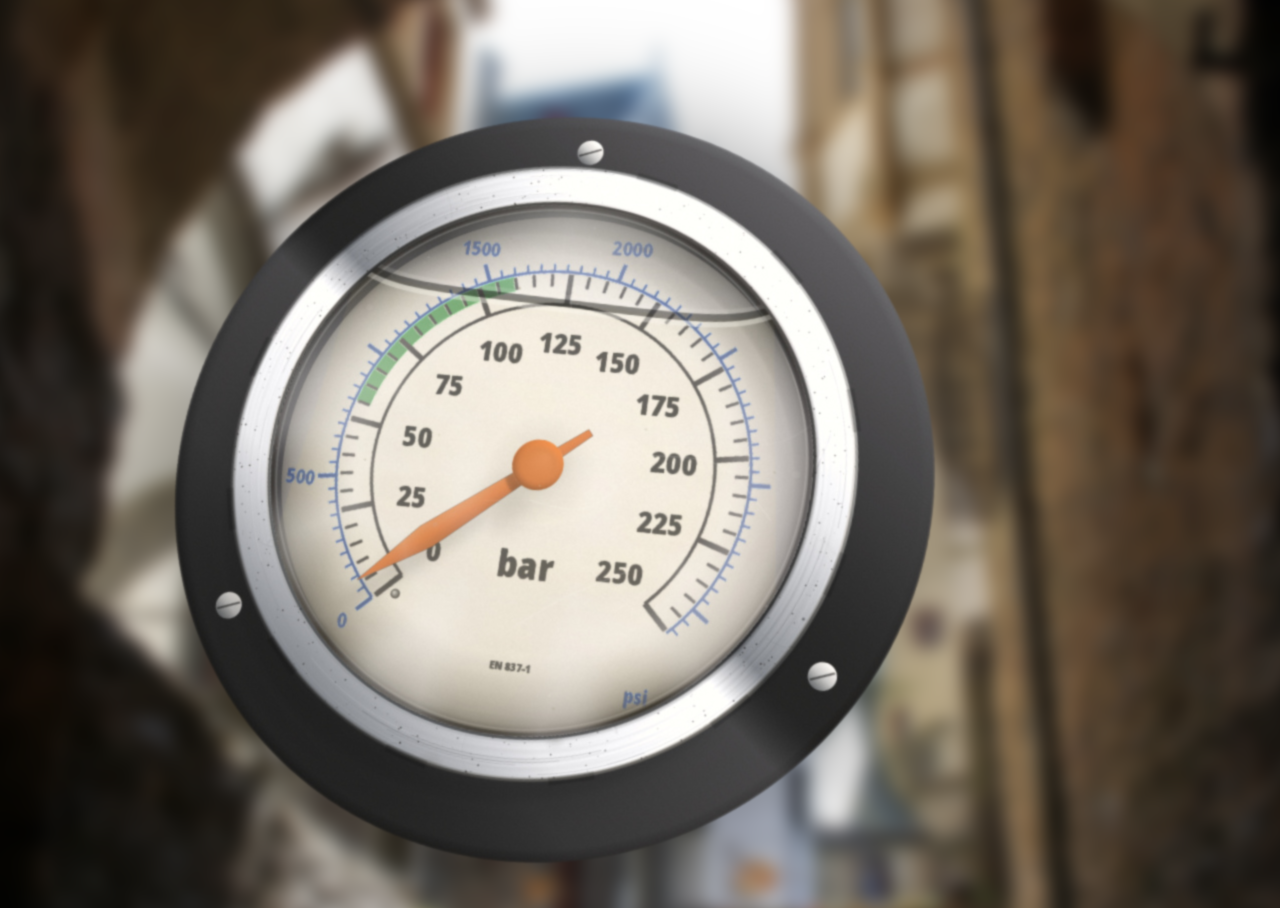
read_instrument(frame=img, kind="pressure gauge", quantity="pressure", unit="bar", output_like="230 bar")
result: 5 bar
